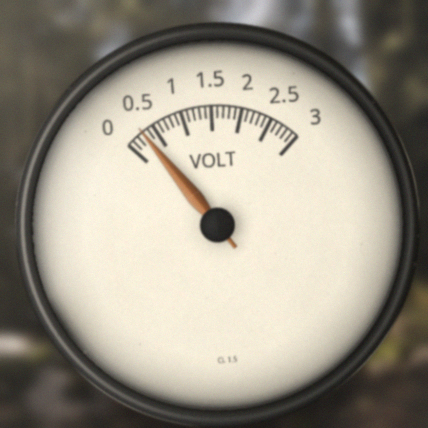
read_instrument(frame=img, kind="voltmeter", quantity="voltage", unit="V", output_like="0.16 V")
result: 0.3 V
